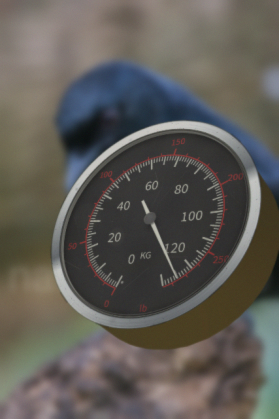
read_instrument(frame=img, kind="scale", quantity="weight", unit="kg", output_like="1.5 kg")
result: 125 kg
